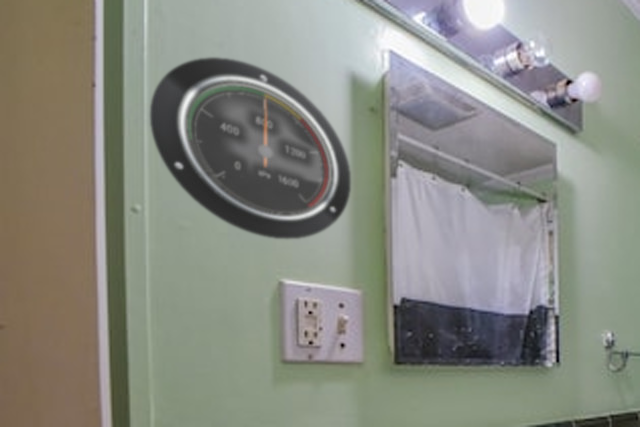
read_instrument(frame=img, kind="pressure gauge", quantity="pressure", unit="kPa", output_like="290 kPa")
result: 800 kPa
